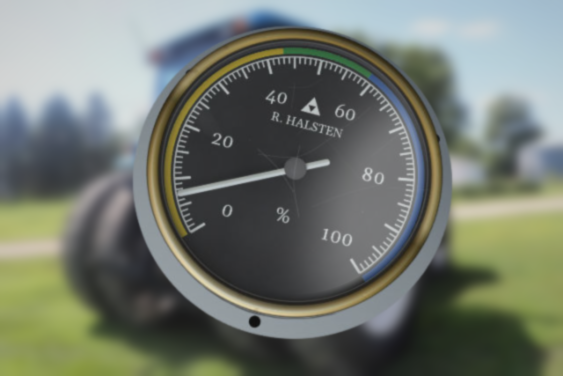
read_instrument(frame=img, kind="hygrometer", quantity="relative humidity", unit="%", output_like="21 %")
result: 7 %
